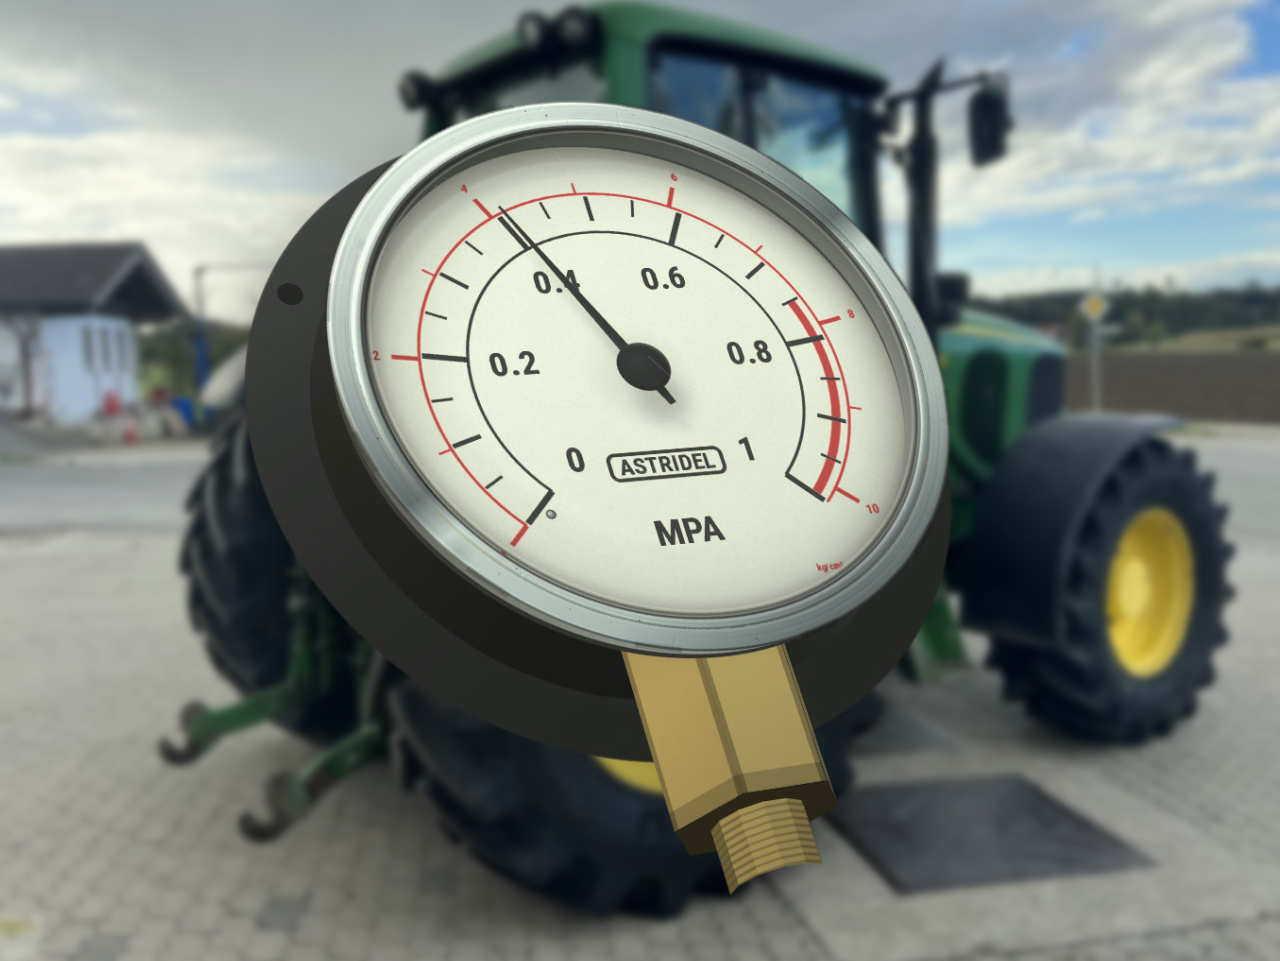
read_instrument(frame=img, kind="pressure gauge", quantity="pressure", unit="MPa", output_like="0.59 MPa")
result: 0.4 MPa
